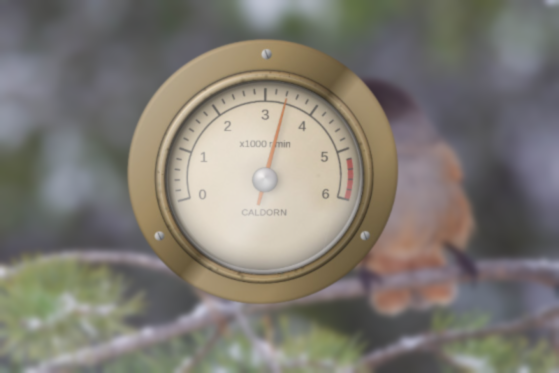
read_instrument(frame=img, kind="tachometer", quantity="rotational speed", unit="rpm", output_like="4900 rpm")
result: 3400 rpm
